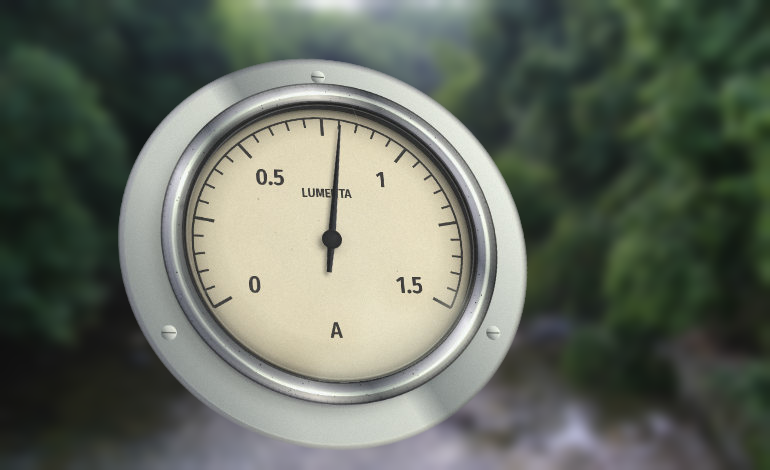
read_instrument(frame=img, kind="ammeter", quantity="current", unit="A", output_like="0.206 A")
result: 0.8 A
